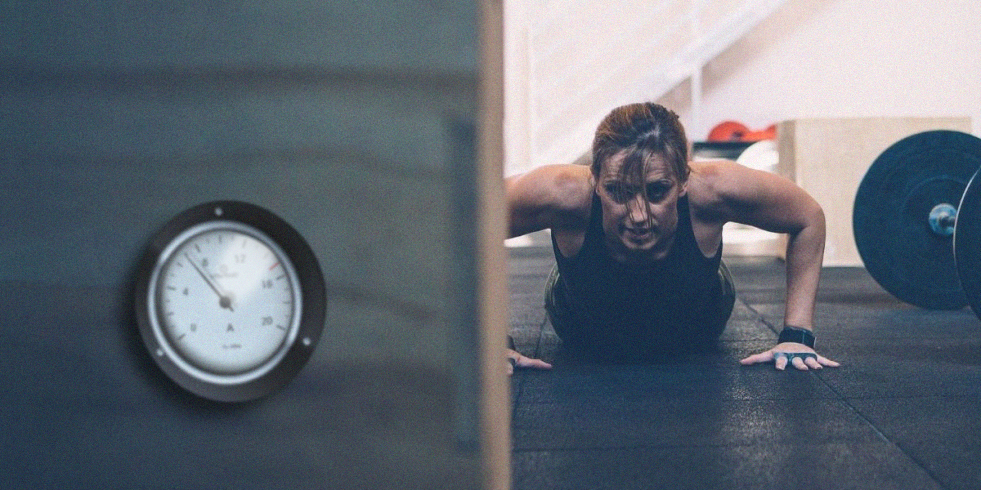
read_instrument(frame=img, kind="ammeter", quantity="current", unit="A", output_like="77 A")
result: 7 A
